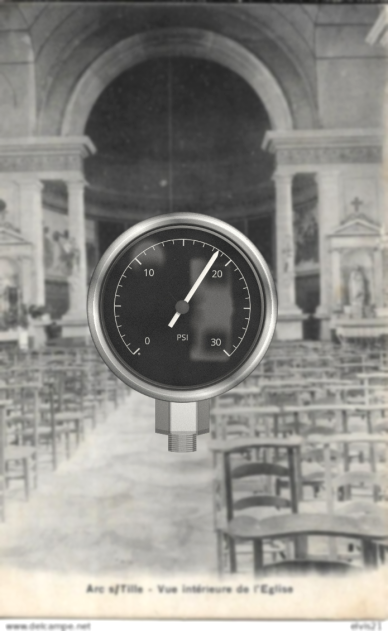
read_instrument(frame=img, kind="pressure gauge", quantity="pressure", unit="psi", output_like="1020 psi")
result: 18.5 psi
